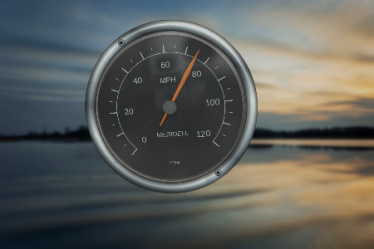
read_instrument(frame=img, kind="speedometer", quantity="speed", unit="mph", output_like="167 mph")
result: 75 mph
